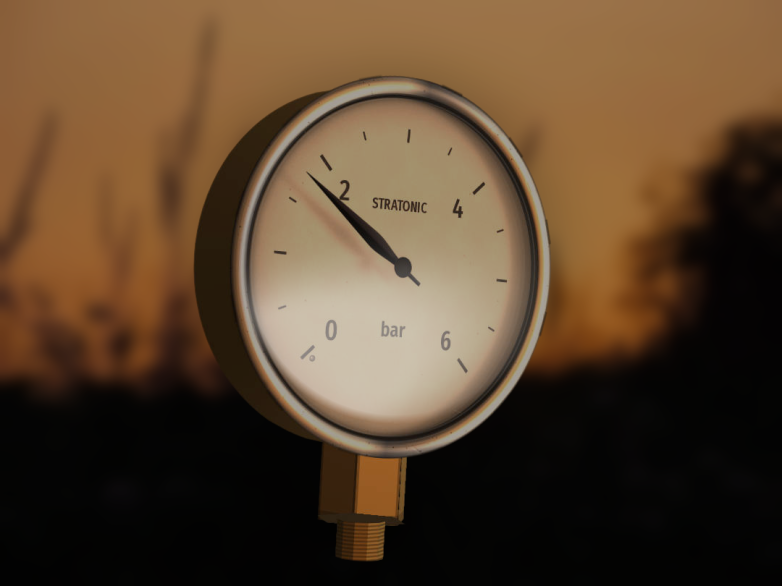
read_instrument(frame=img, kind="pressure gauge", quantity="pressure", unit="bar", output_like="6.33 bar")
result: 1.75 bar
